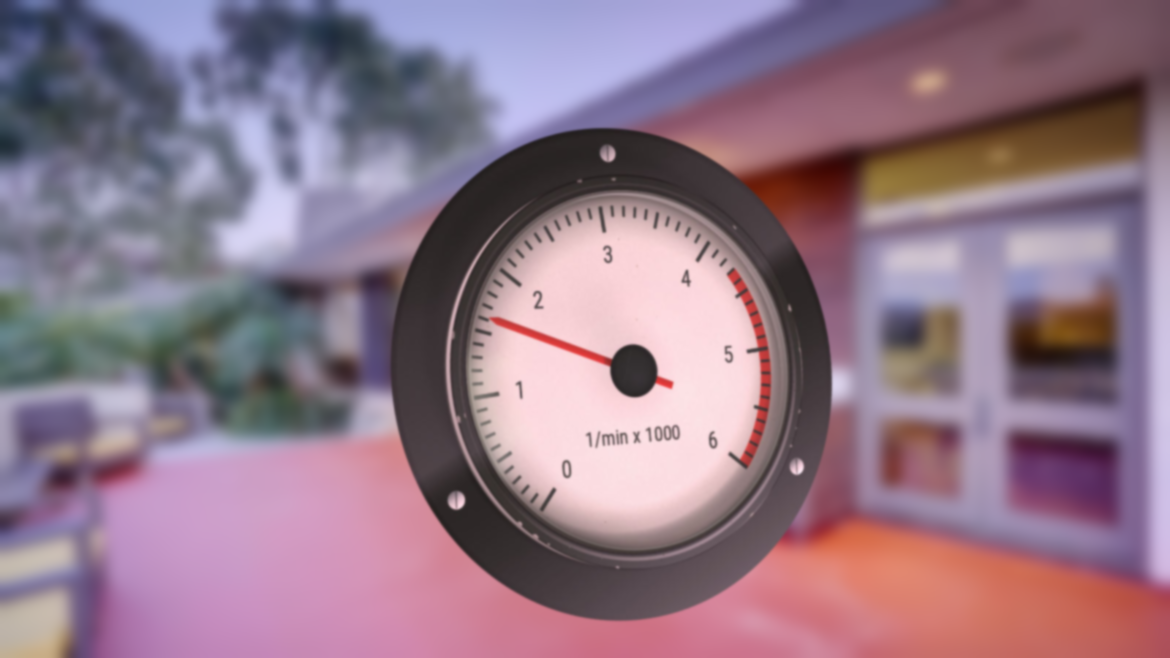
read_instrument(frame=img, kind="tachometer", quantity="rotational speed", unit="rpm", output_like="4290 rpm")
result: 1600 rpm
